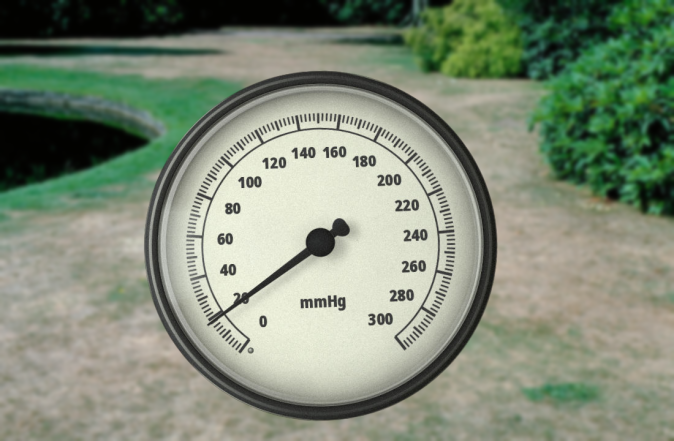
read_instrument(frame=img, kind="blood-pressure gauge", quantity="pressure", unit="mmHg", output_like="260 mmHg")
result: 18 mmHg
